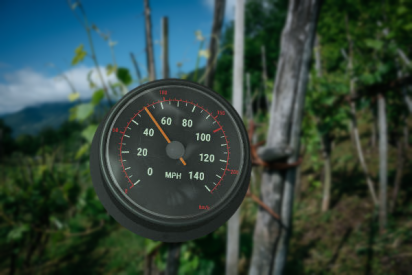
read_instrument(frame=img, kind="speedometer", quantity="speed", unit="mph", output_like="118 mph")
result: 50 mph
